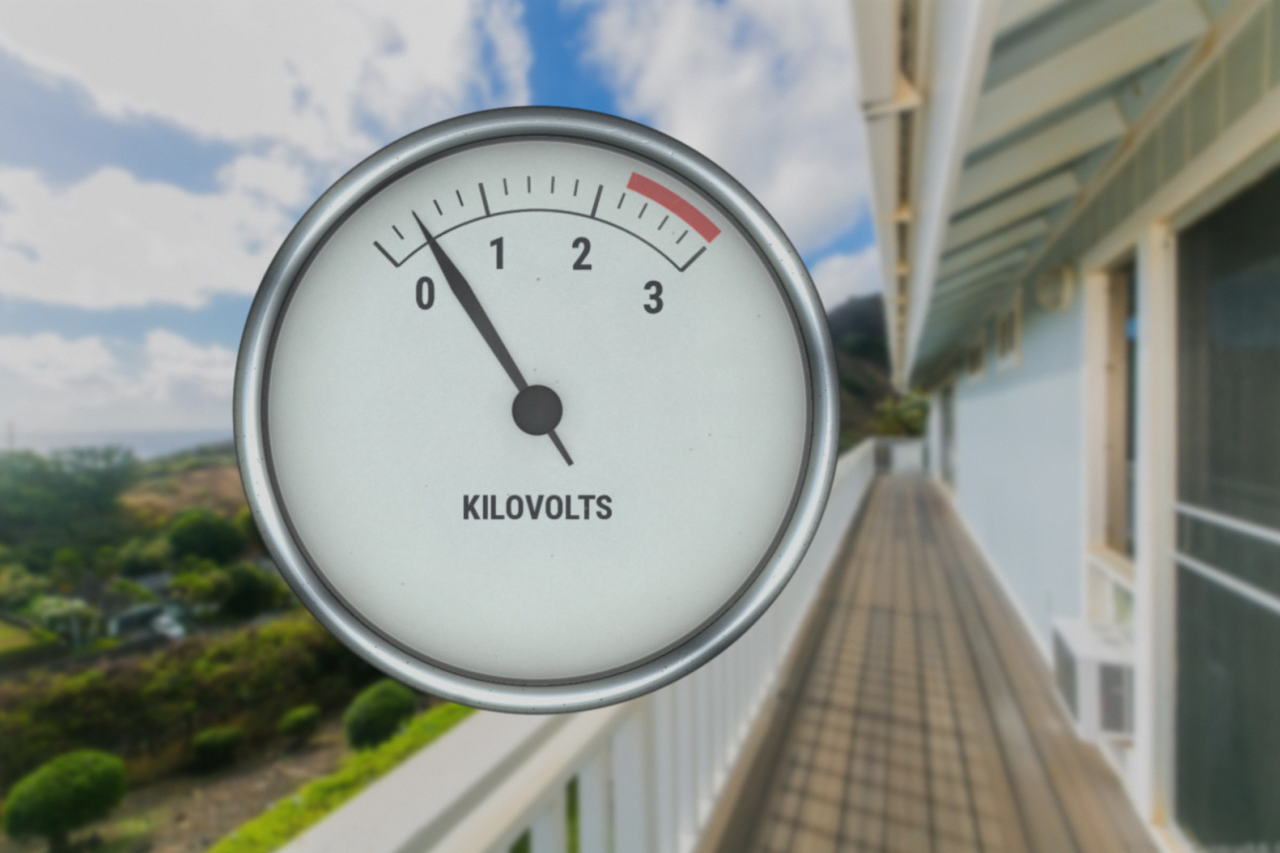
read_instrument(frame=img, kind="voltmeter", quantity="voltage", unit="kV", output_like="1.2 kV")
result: 0.4 kV
